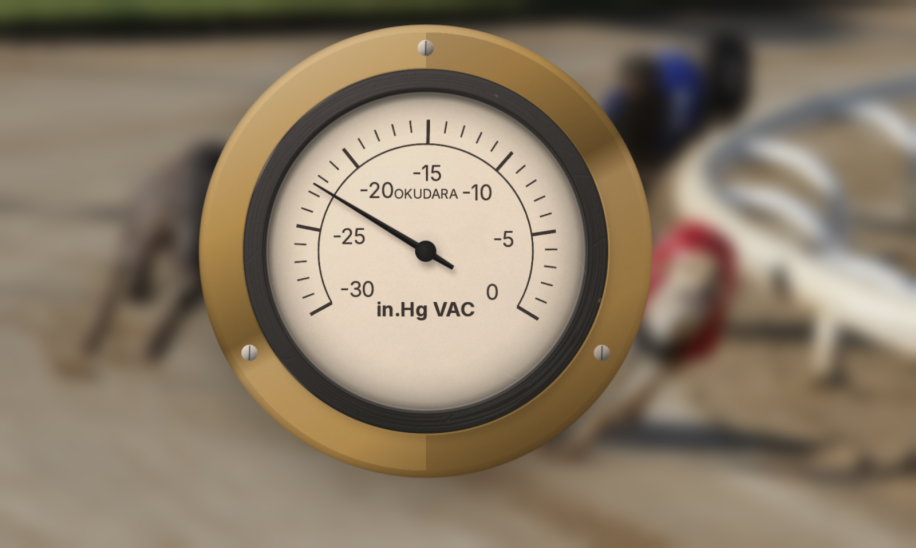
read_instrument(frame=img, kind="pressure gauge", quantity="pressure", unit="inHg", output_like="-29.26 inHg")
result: -22.5 inHg
